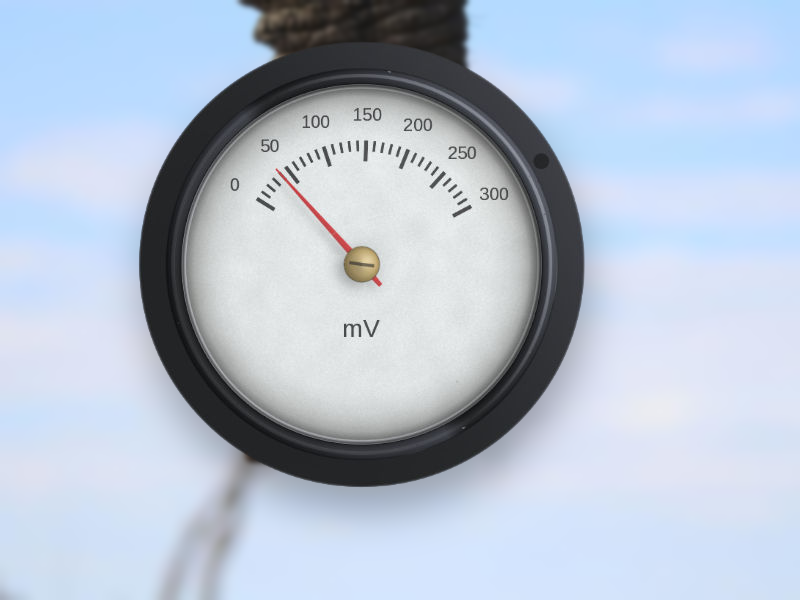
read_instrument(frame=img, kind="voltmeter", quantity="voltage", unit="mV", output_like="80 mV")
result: 40 mV
